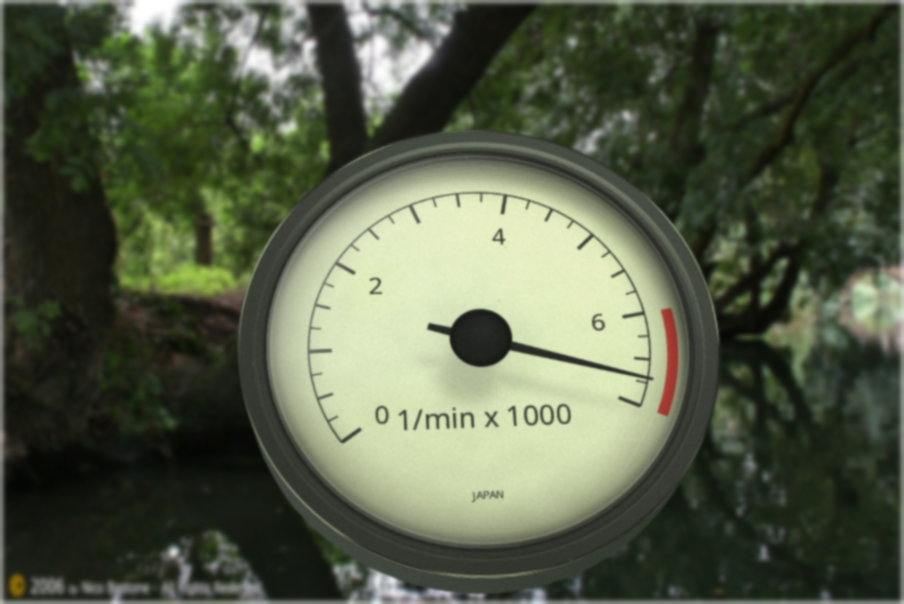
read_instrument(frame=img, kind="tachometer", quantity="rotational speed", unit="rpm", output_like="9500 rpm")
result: 6750 rpm
